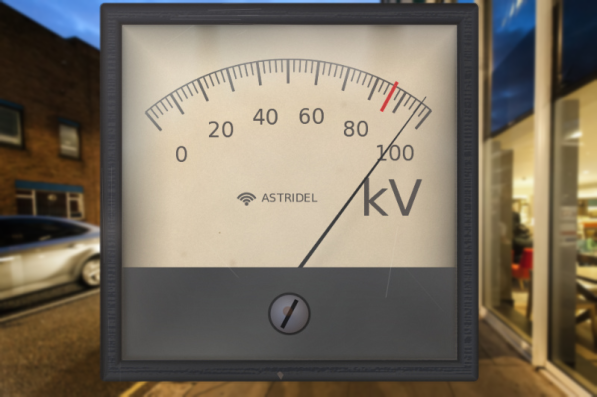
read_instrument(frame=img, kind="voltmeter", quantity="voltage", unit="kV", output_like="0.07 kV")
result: 96 kV
